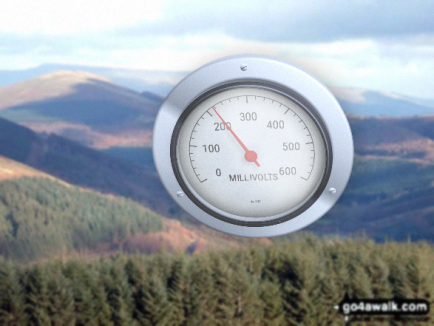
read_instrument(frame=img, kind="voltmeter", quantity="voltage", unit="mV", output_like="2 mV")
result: 220 mV
